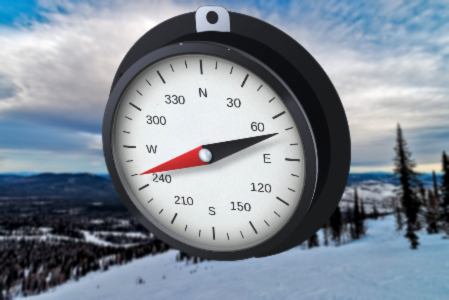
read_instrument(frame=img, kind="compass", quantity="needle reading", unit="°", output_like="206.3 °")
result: 250 °
